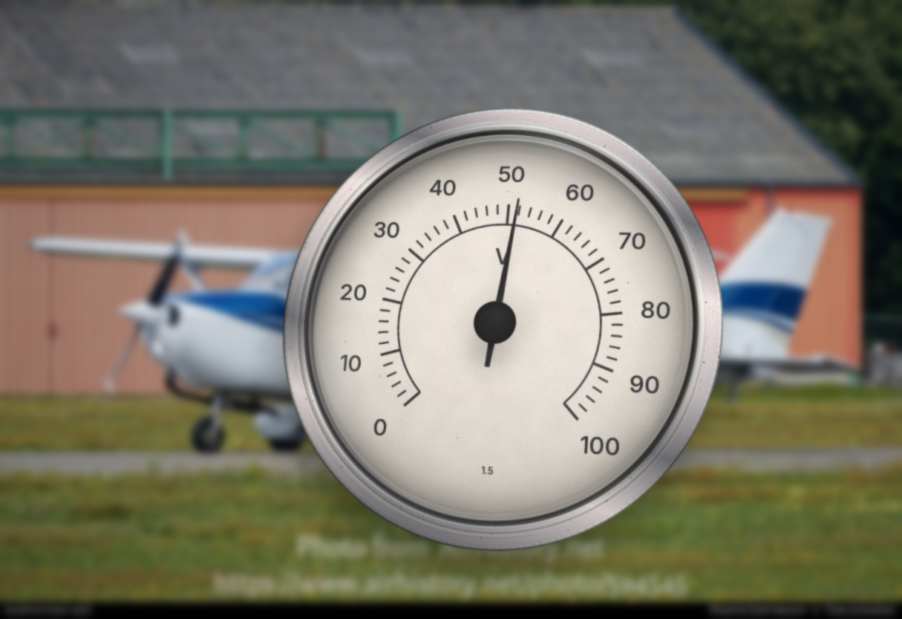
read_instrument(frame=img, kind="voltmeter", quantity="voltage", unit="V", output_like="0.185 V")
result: 52 V
